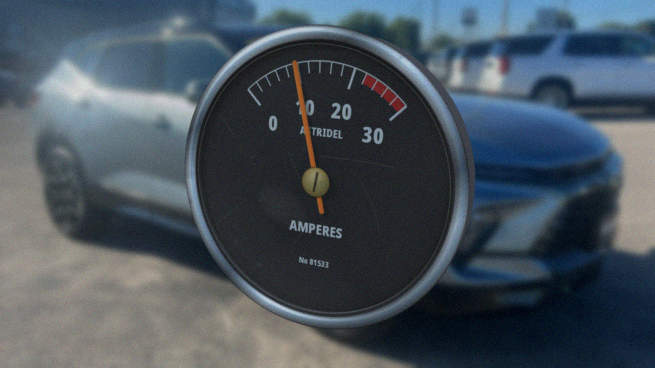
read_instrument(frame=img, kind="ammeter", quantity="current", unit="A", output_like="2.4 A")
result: 10 A
